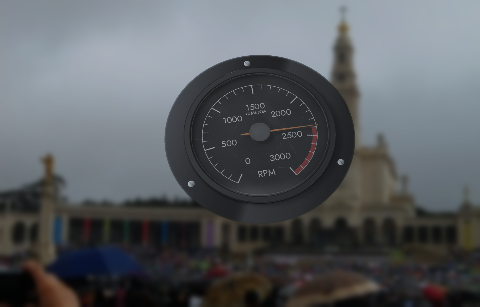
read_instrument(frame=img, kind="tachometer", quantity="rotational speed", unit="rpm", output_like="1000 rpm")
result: 2400 rpm
